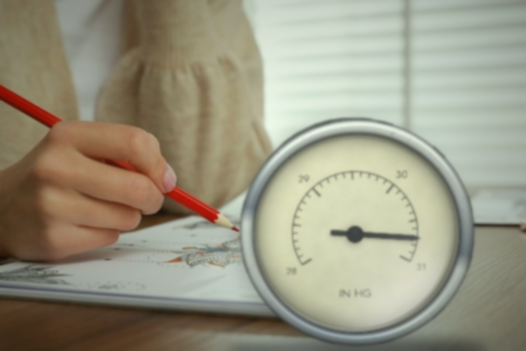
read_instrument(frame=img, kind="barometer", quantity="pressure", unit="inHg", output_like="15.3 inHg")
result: 30.7 inHg
